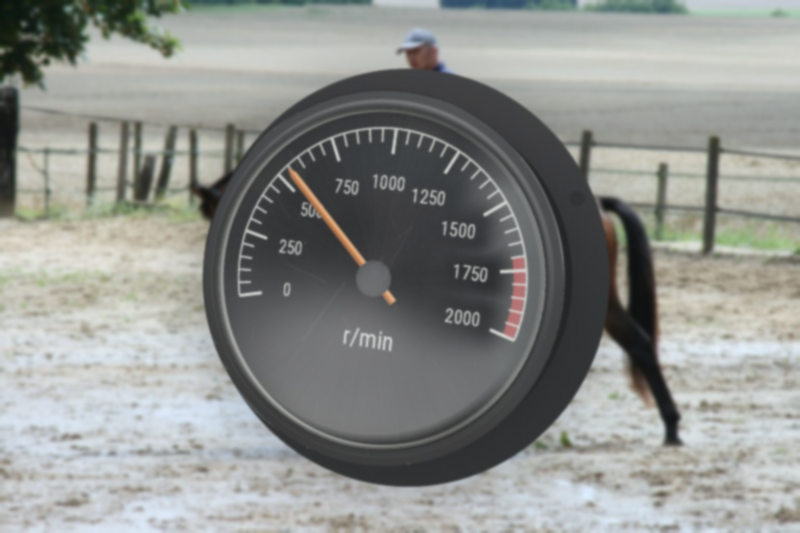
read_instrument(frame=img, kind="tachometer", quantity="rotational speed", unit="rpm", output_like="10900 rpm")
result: 550 rpm
